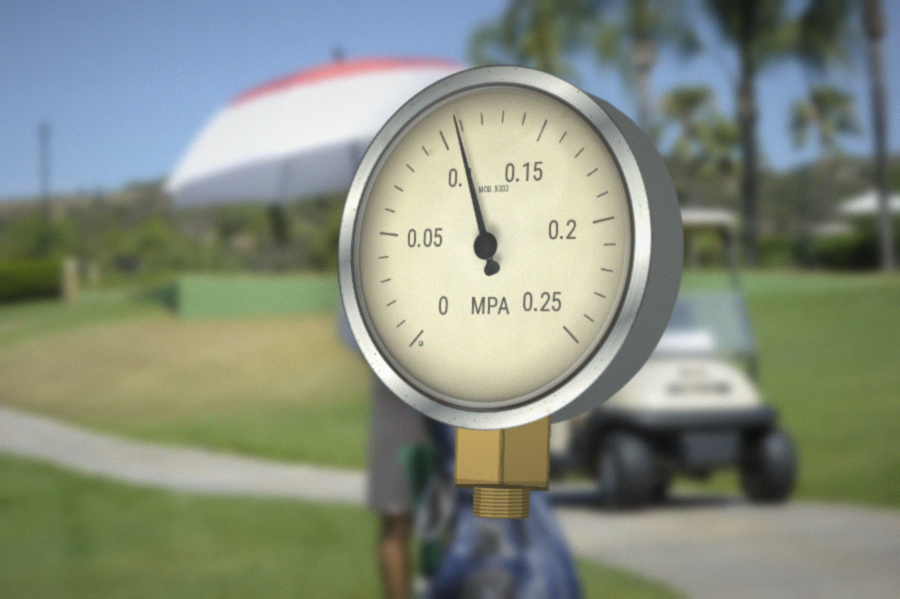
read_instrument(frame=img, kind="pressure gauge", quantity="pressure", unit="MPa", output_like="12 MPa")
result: 0.11 MPa
